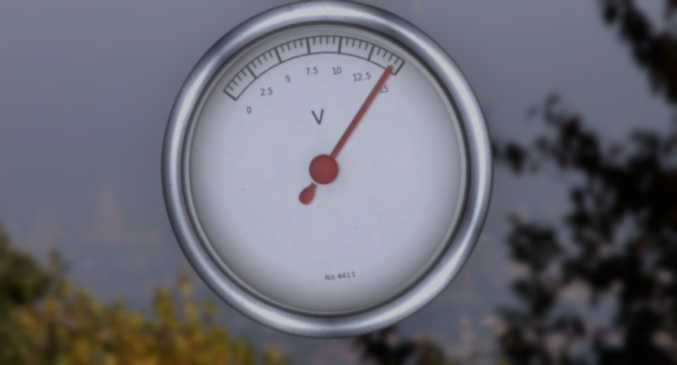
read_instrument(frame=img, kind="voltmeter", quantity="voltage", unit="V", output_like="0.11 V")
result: 14.5 V
